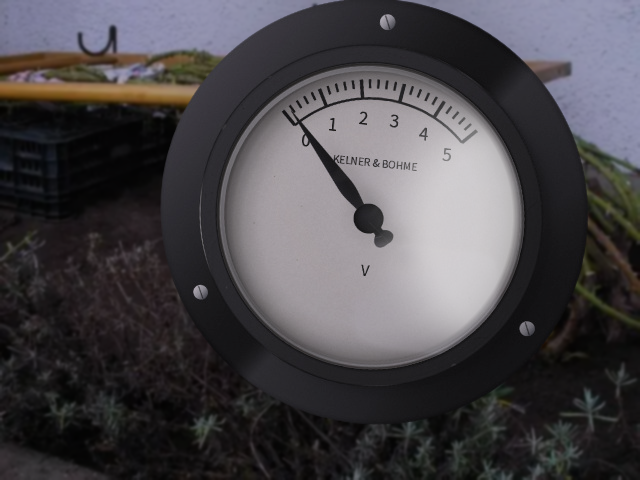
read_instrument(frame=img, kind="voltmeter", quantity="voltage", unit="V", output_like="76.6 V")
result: 0.2 V
